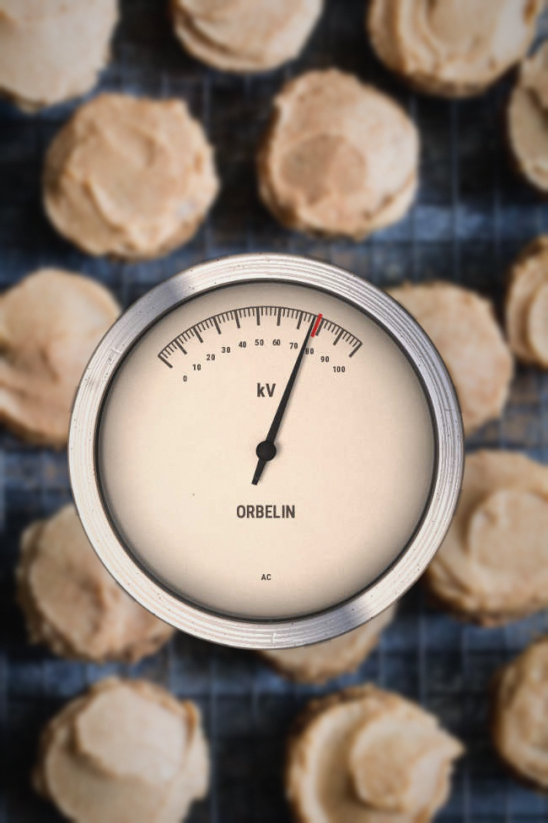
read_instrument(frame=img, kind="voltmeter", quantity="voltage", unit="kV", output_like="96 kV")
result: 76 kV
